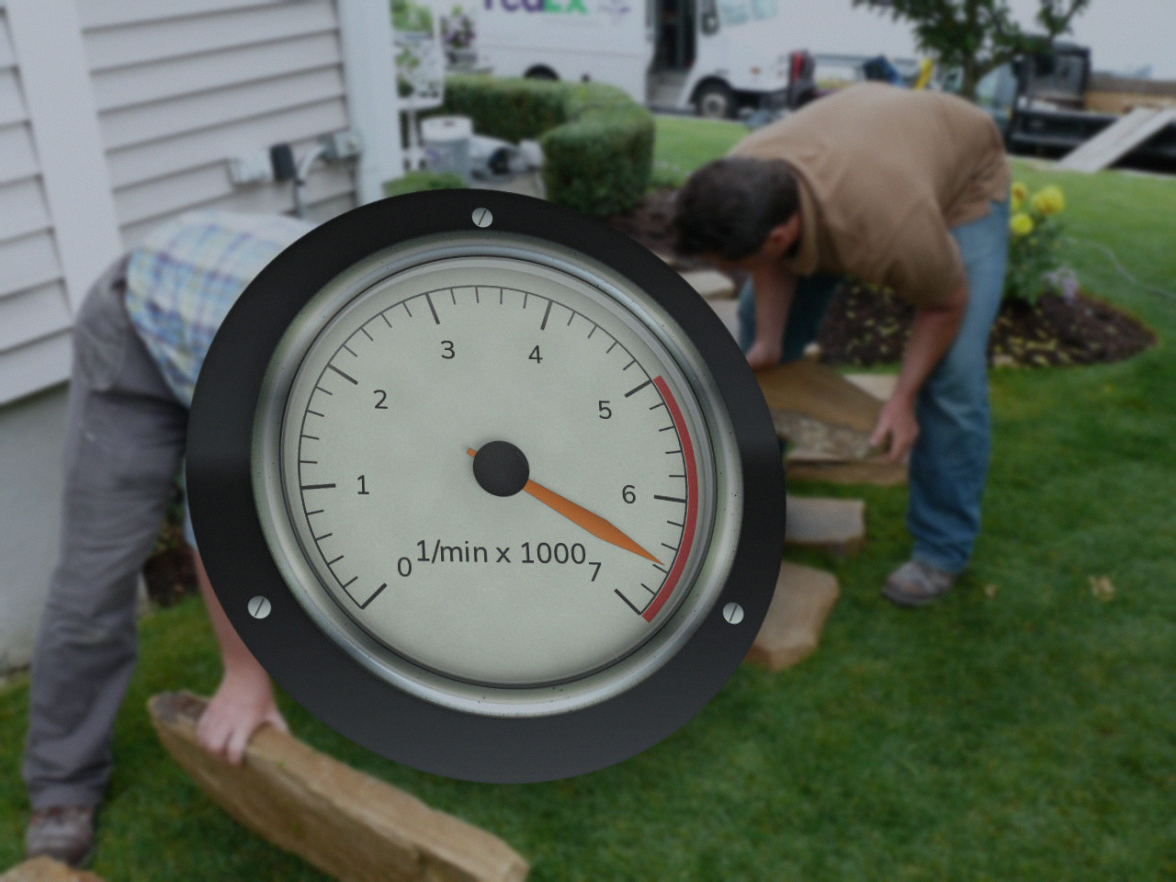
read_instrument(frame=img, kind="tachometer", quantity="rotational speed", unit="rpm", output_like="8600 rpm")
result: 6600 rpm
